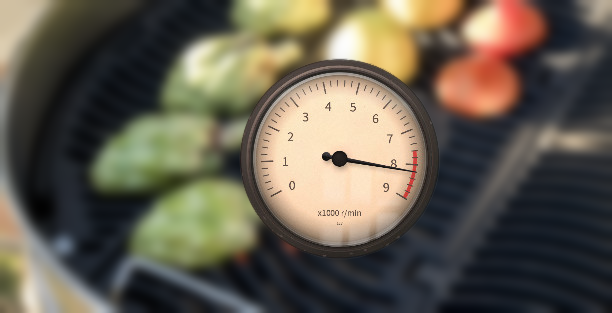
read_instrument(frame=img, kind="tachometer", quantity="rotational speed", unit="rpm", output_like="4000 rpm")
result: 8200 rpm
